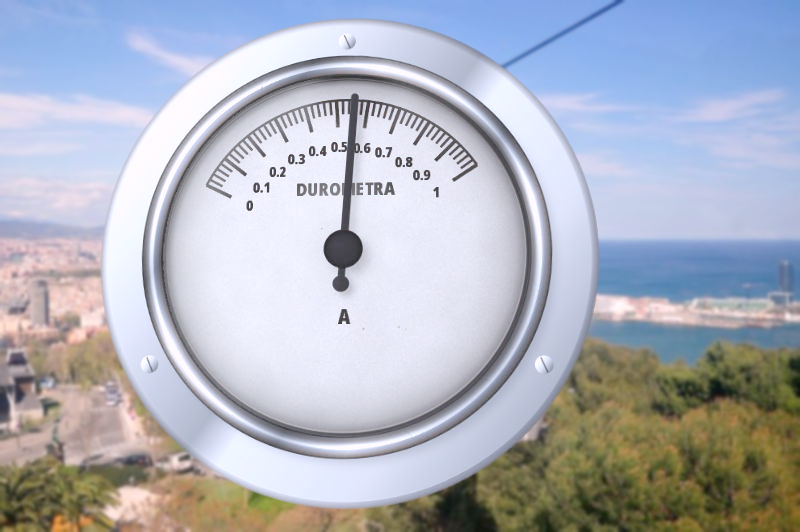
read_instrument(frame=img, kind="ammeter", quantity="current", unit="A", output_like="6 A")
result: 0.56 A
